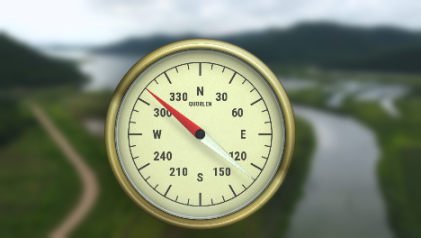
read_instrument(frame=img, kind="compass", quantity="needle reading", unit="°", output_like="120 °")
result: 310 °
